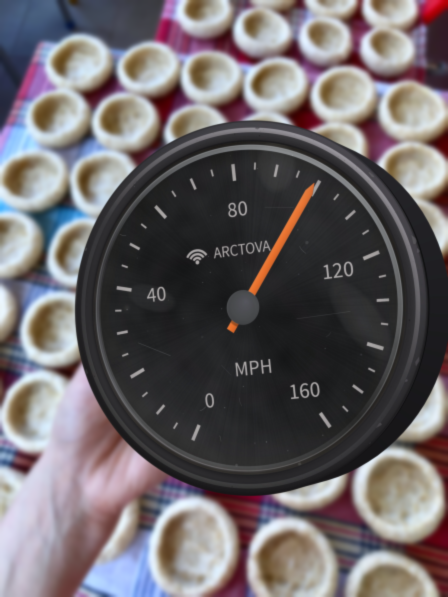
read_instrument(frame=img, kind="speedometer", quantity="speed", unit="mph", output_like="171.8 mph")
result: 100 mph
